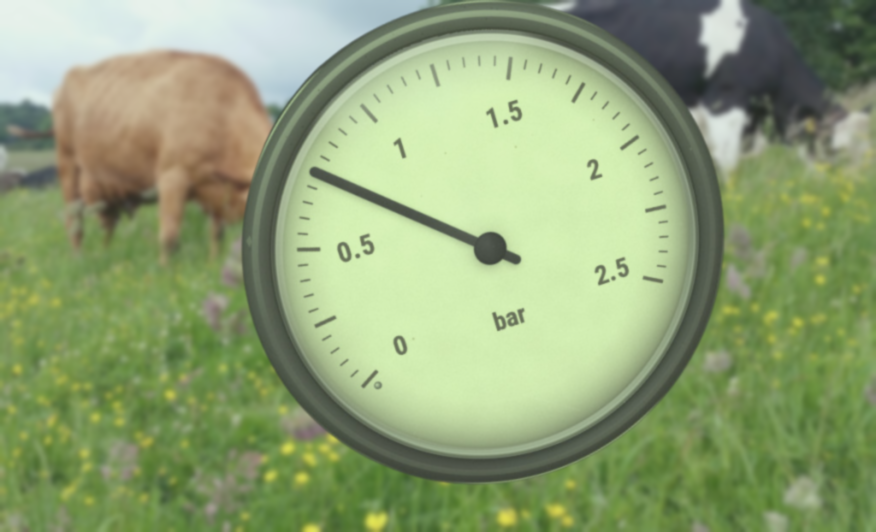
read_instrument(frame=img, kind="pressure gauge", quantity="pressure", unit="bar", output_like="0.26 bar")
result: 0.75 bar
